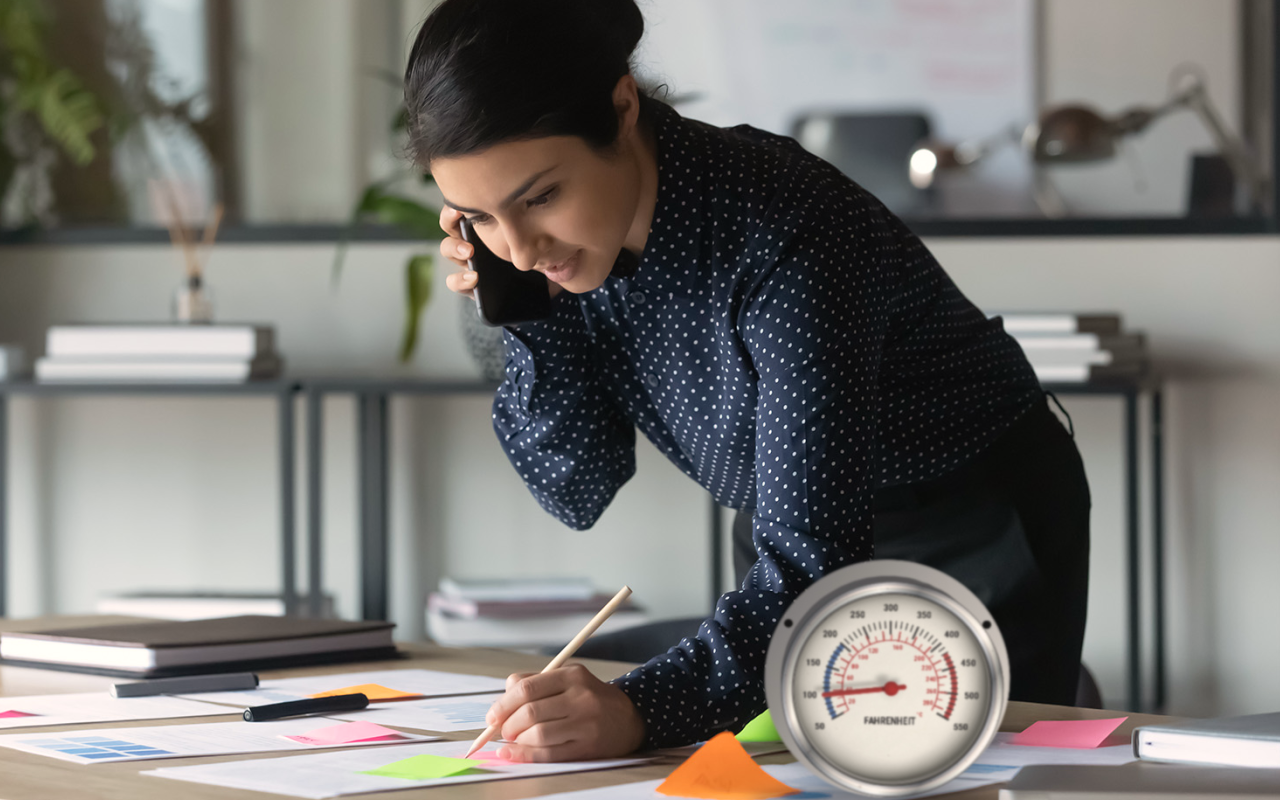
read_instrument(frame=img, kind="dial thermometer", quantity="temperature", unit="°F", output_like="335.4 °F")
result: 100 °F
